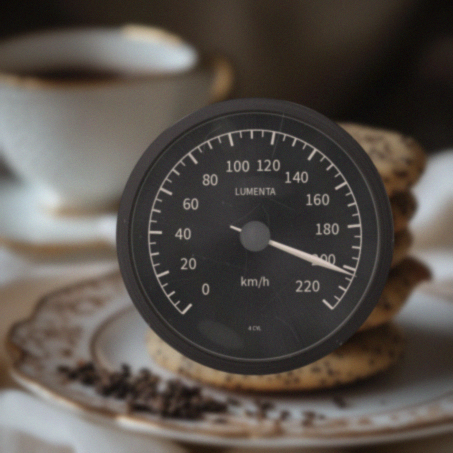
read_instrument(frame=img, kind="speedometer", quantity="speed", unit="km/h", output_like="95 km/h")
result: 202.5 km/h
